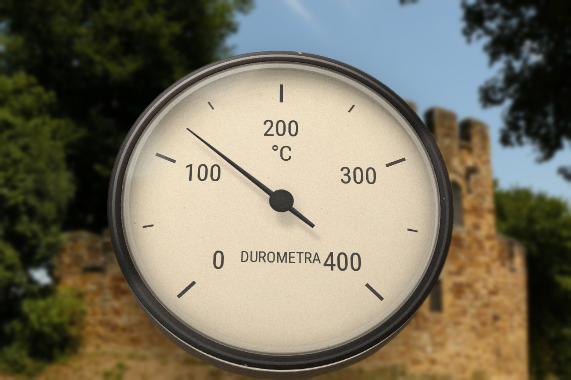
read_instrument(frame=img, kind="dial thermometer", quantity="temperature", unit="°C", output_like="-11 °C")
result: 125 °C
